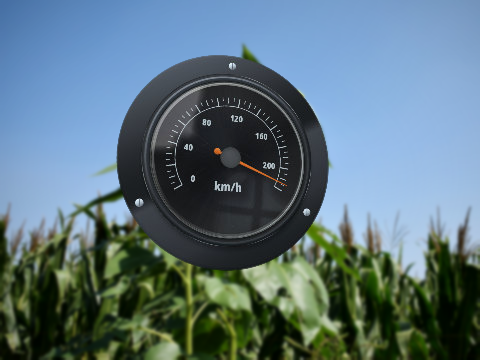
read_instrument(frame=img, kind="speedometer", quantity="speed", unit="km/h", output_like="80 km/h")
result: 215 km/h
